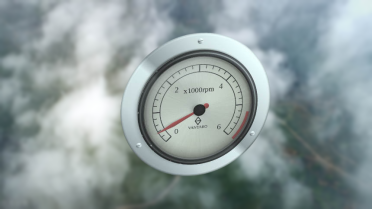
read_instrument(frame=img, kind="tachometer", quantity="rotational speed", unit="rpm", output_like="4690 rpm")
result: 400 rpm
